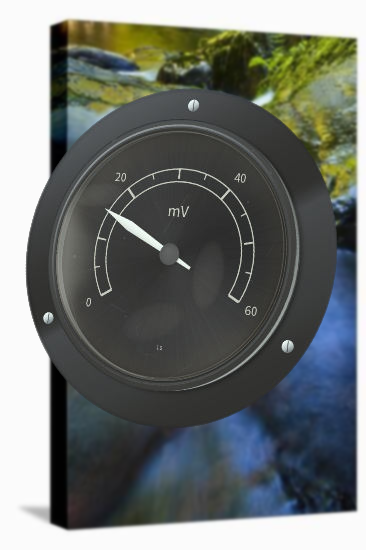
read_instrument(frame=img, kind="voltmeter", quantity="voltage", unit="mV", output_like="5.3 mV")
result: 15 mV
